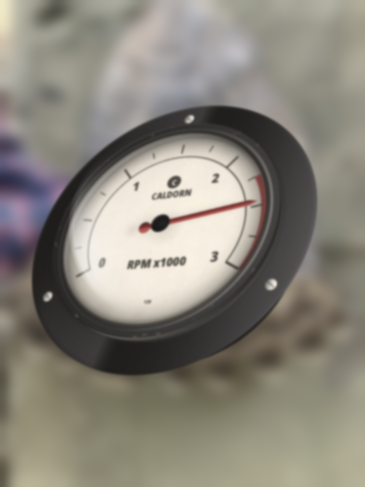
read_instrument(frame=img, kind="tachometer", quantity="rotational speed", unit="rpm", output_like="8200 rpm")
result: 2500 rpm
